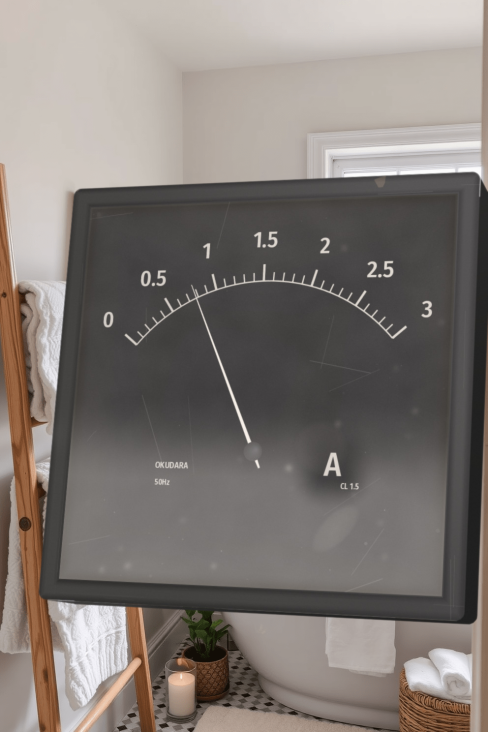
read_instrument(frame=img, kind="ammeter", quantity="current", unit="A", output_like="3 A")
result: 0.8 A
